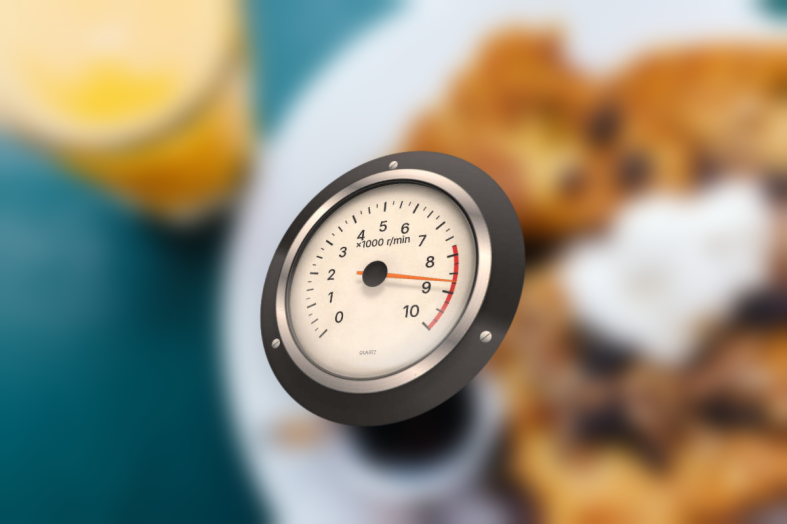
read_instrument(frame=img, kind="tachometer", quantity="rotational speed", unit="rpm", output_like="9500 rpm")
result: 8750 rpm
